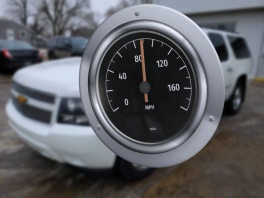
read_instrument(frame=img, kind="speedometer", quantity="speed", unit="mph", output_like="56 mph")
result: 90 mph
